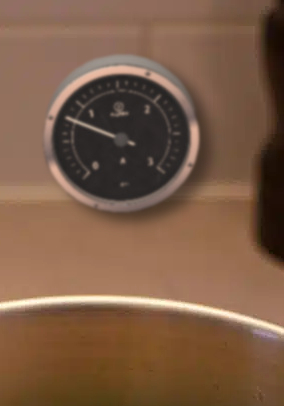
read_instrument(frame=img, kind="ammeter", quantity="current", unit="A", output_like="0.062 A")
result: 0.8 A
